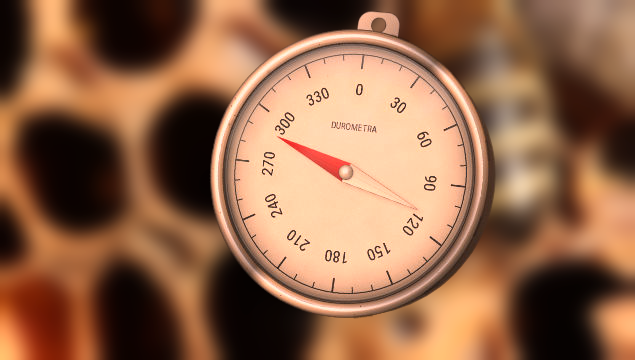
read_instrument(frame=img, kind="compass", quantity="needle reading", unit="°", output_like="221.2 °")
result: 290 °
